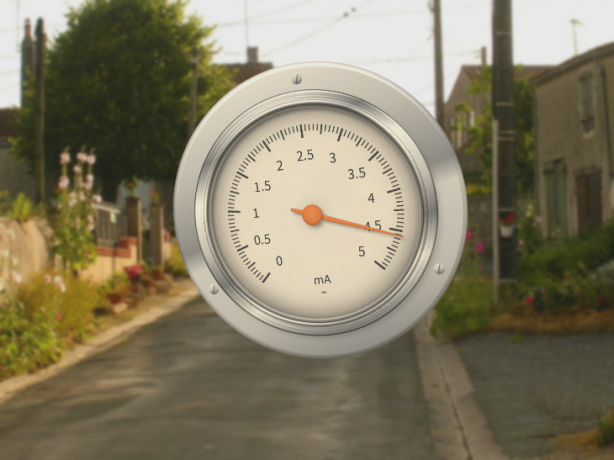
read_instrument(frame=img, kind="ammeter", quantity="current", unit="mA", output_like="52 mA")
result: 4.55 mA
